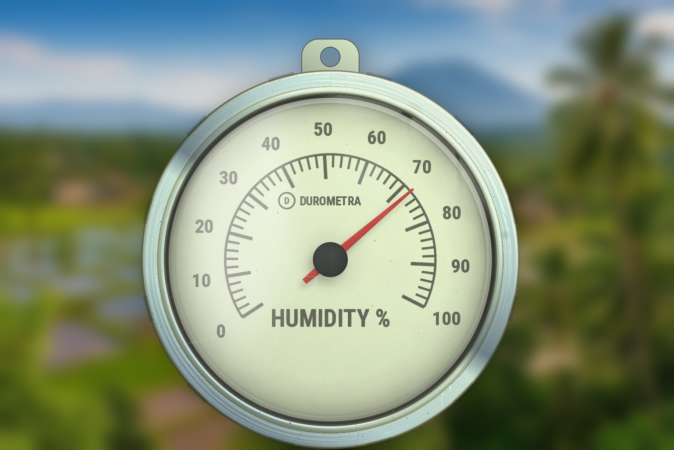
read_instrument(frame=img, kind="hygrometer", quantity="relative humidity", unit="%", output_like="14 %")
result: 72 %
